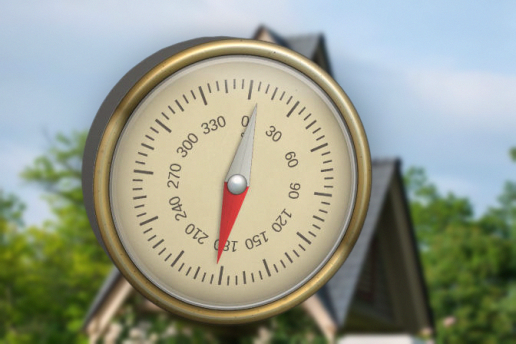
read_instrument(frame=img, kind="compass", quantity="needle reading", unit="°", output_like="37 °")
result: 185 °
